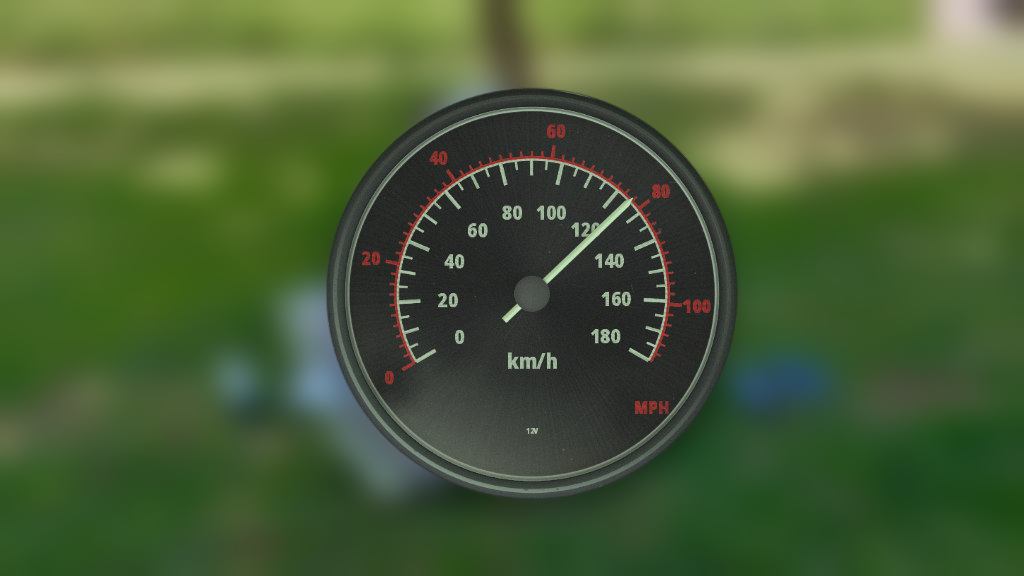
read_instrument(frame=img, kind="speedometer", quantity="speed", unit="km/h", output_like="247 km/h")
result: 125 km/h
